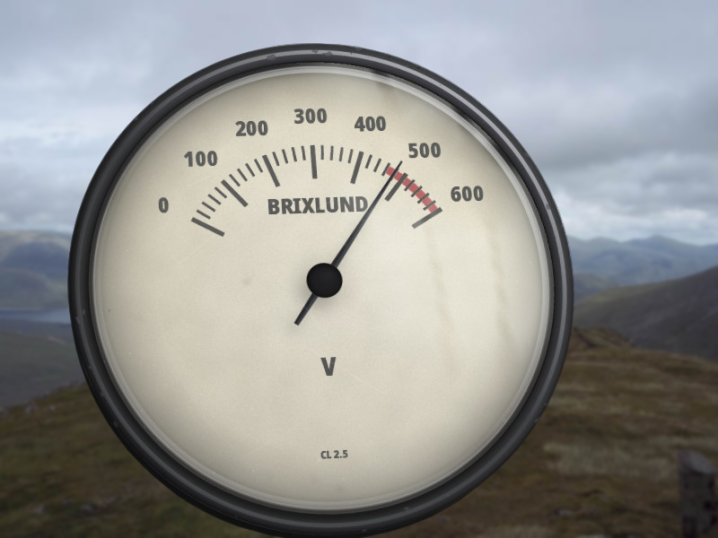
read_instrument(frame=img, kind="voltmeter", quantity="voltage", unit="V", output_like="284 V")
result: 480 V
